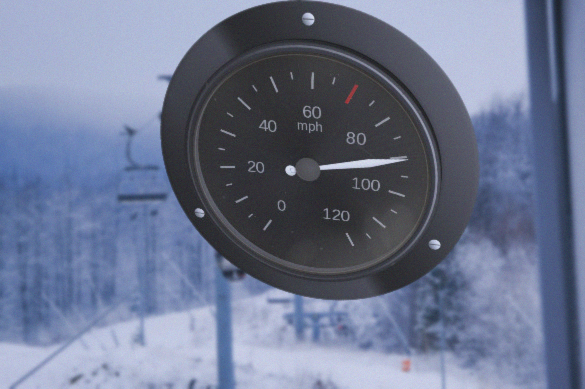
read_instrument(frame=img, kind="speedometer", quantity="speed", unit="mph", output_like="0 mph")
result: 90 mph
